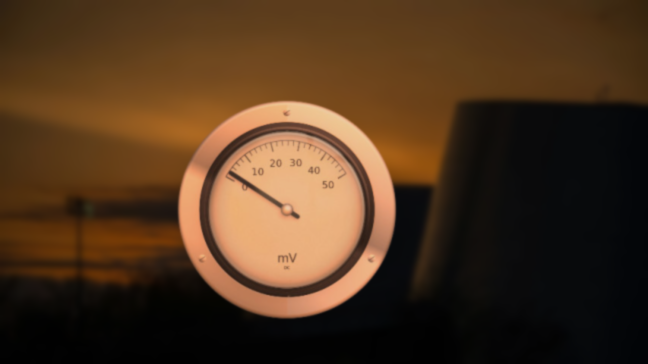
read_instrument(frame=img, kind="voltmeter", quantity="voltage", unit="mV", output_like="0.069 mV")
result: 2 mV
